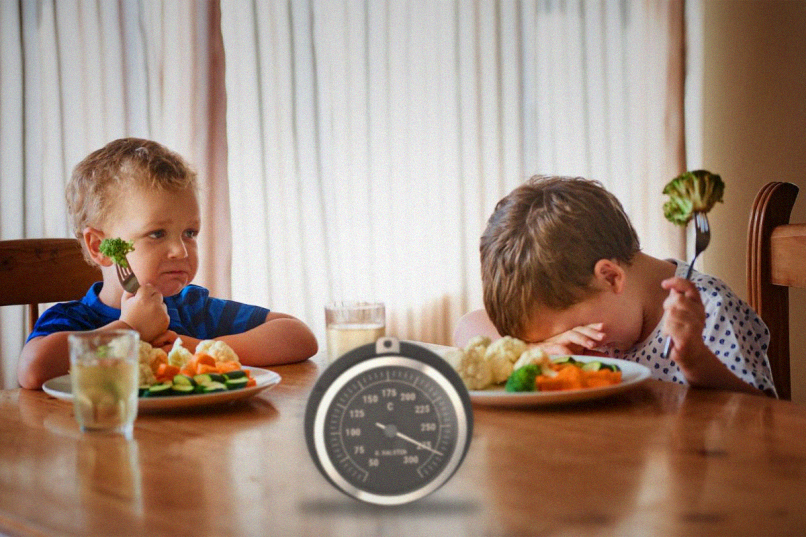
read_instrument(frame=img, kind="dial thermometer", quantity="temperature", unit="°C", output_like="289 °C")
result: 275 °C
